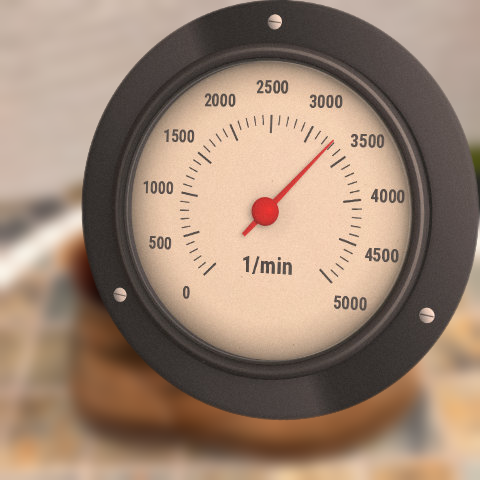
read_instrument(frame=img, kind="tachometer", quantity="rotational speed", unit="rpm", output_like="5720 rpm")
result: 3300 rpm
